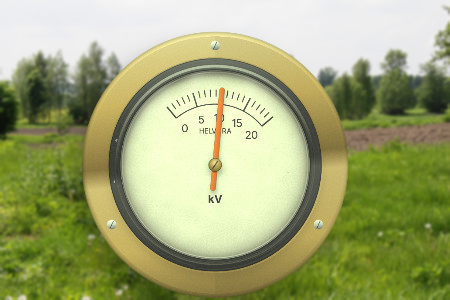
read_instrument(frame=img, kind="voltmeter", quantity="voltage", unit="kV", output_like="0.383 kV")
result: 10 kV
